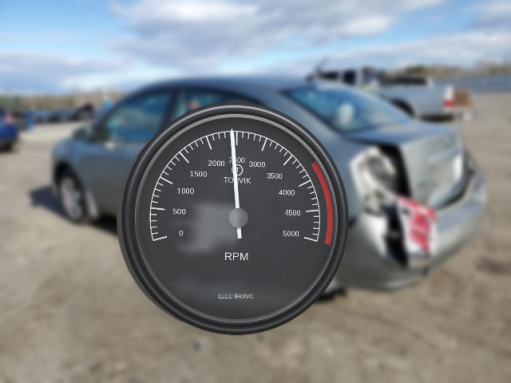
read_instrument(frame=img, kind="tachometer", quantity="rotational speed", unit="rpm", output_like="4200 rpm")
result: 2400 rpm
